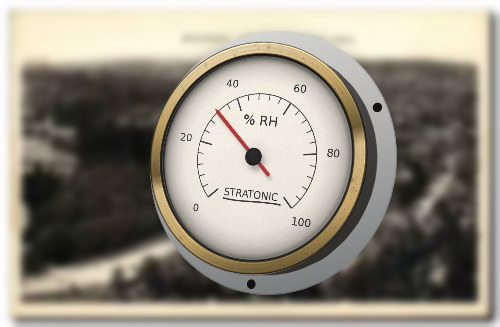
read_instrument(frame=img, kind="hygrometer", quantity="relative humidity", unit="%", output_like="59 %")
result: 32 %
